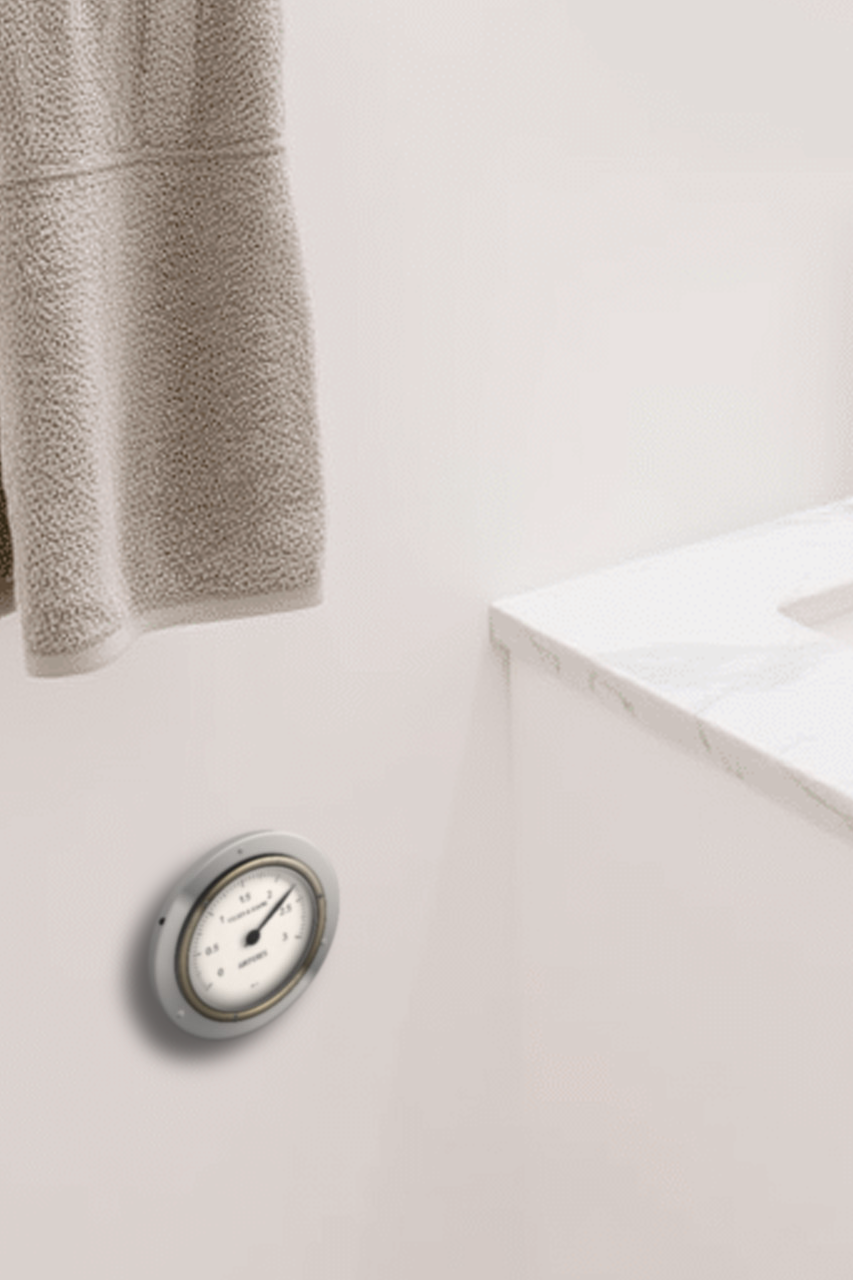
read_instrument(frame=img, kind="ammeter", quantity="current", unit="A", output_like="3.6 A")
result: 2.25 A
